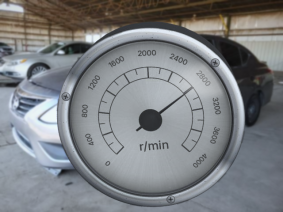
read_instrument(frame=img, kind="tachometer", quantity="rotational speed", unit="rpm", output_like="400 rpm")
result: 2800 rpm
